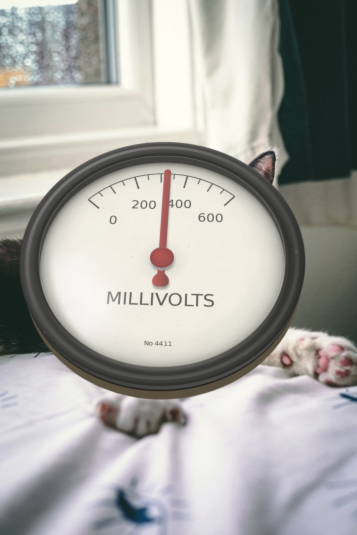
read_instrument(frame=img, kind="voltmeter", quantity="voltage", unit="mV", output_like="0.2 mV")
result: 325 mV
